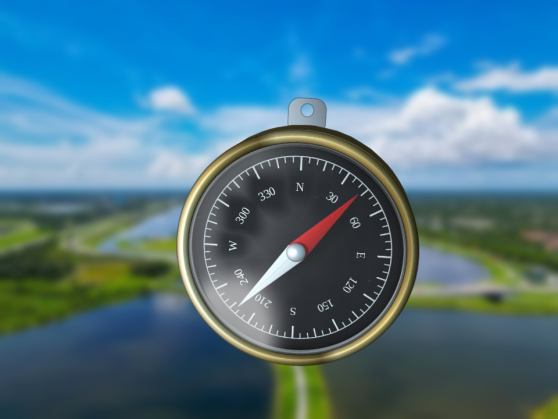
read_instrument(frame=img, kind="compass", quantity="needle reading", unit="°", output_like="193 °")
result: 42.5 °
